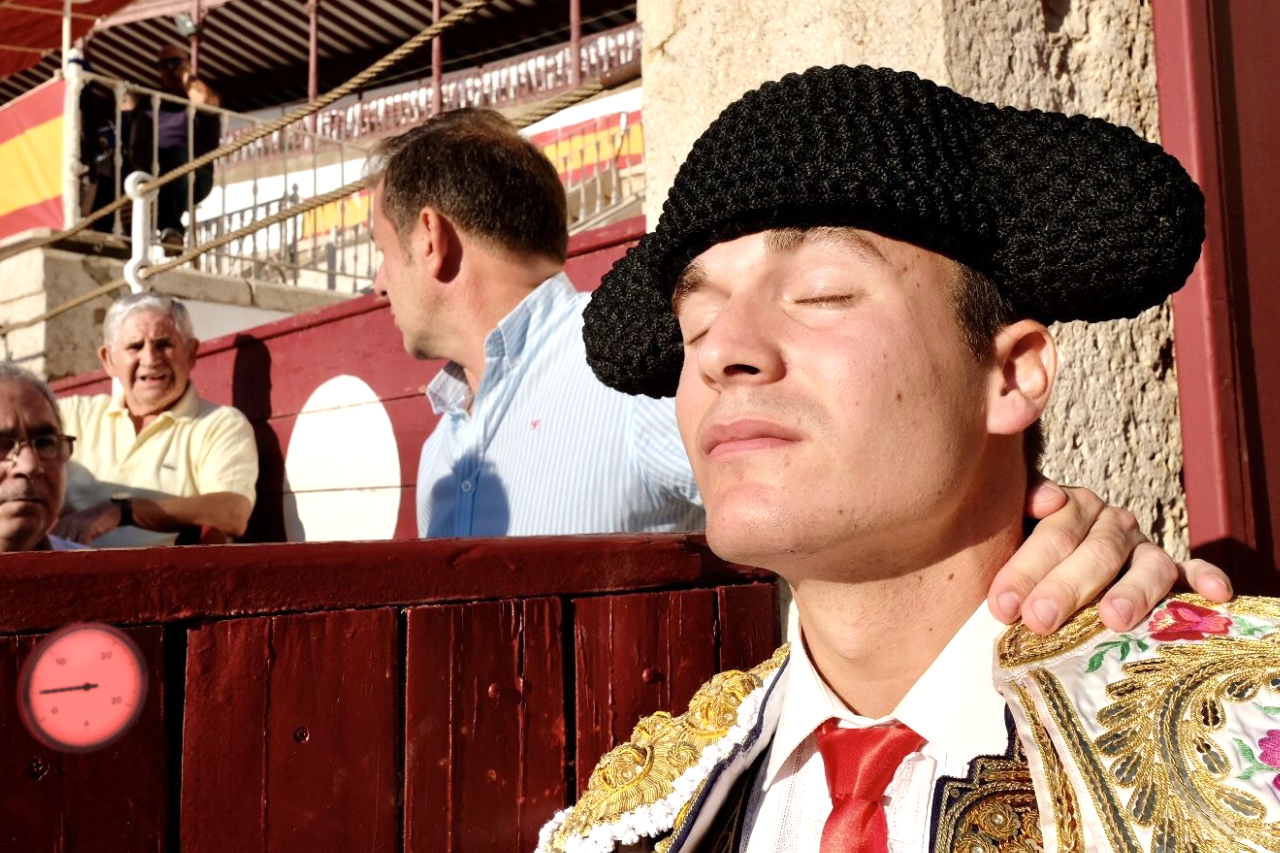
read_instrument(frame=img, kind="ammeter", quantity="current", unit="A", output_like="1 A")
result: 4 A
